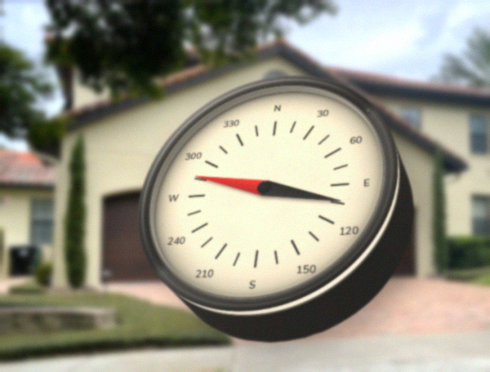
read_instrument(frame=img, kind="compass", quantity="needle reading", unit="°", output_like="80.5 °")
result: 285 °
